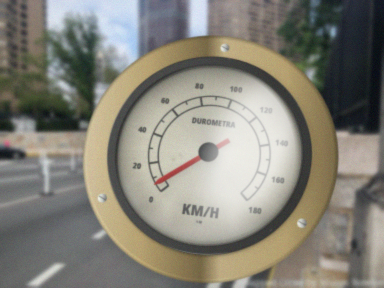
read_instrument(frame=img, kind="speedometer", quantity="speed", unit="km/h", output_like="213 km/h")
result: 5 km/h
